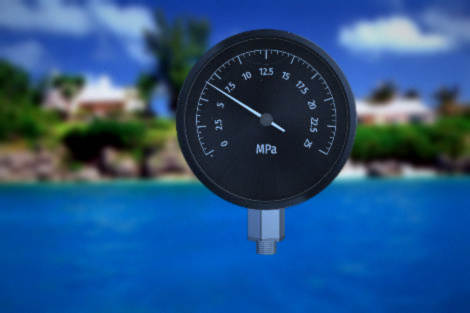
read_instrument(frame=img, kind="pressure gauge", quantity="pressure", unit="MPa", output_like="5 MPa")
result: 6.5 MPa
